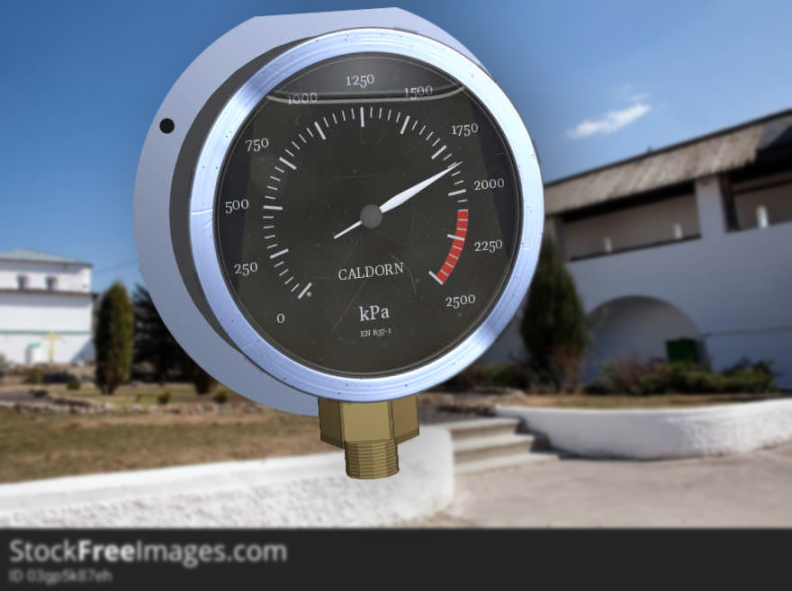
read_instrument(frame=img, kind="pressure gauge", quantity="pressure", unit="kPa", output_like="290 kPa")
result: 1850 kPa
